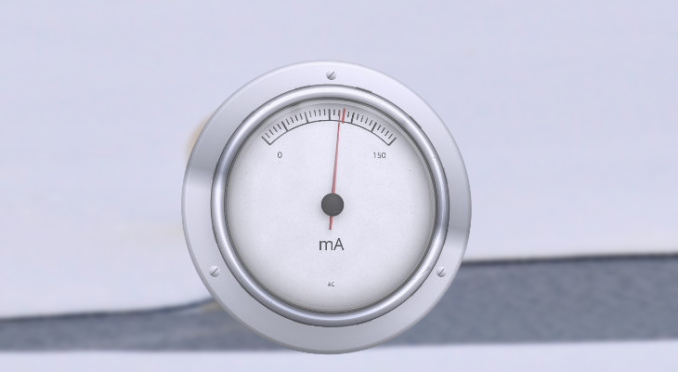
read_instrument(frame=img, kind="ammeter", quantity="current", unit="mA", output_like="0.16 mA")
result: 85 mA
